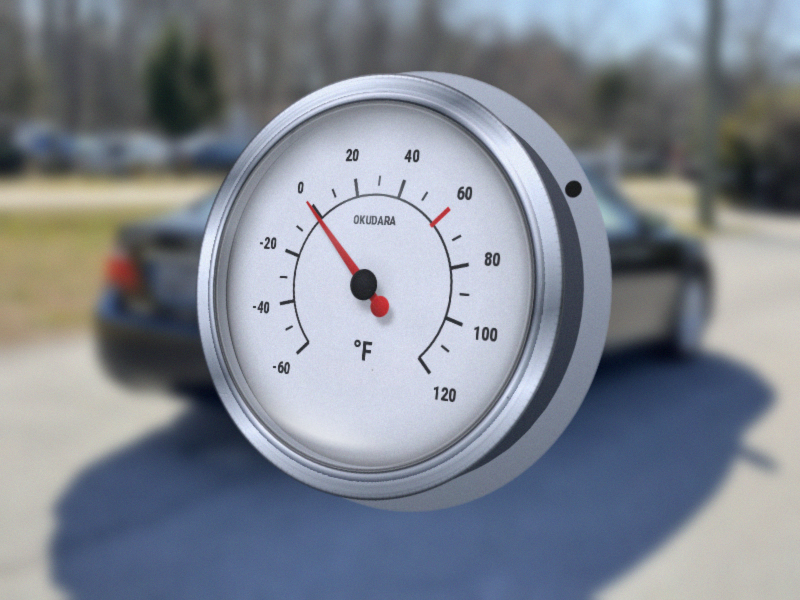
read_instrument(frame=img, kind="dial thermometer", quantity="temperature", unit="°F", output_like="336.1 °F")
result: 0 °F
